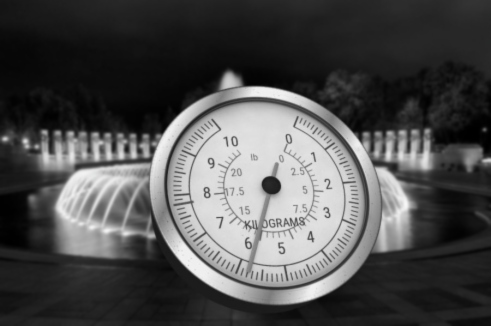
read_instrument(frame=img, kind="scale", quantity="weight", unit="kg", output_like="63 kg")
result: 5.8 kg
